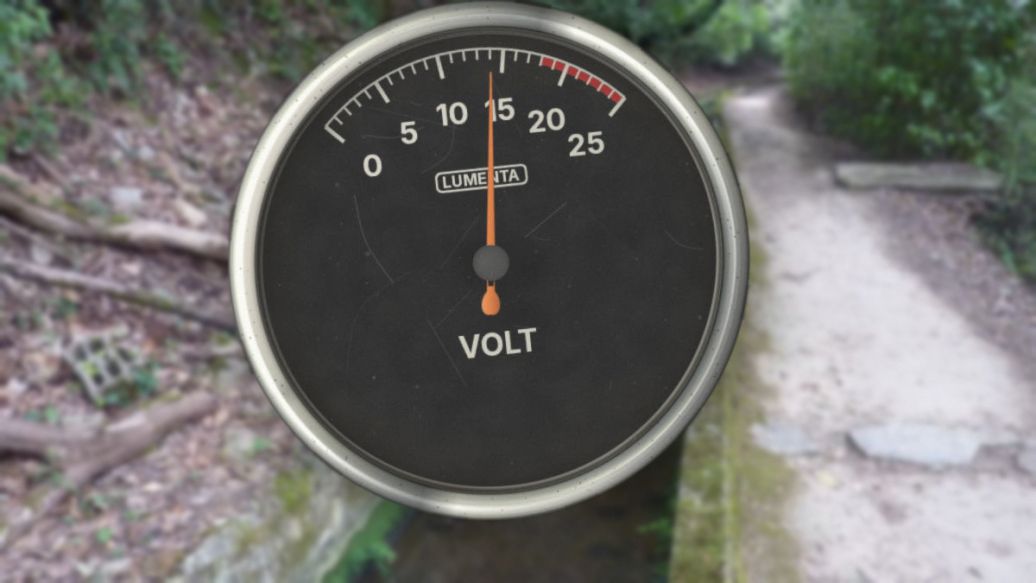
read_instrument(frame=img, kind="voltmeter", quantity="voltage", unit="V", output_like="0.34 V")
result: 14 V
